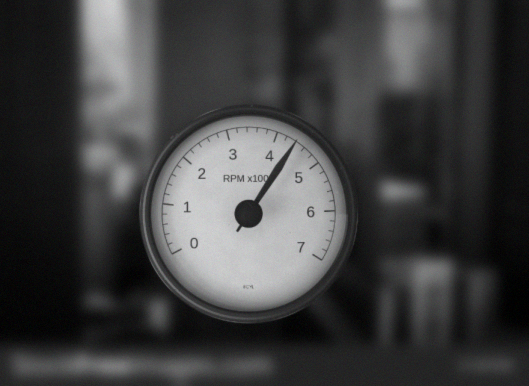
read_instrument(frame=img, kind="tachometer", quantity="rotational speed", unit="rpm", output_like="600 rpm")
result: 4400 rpm
